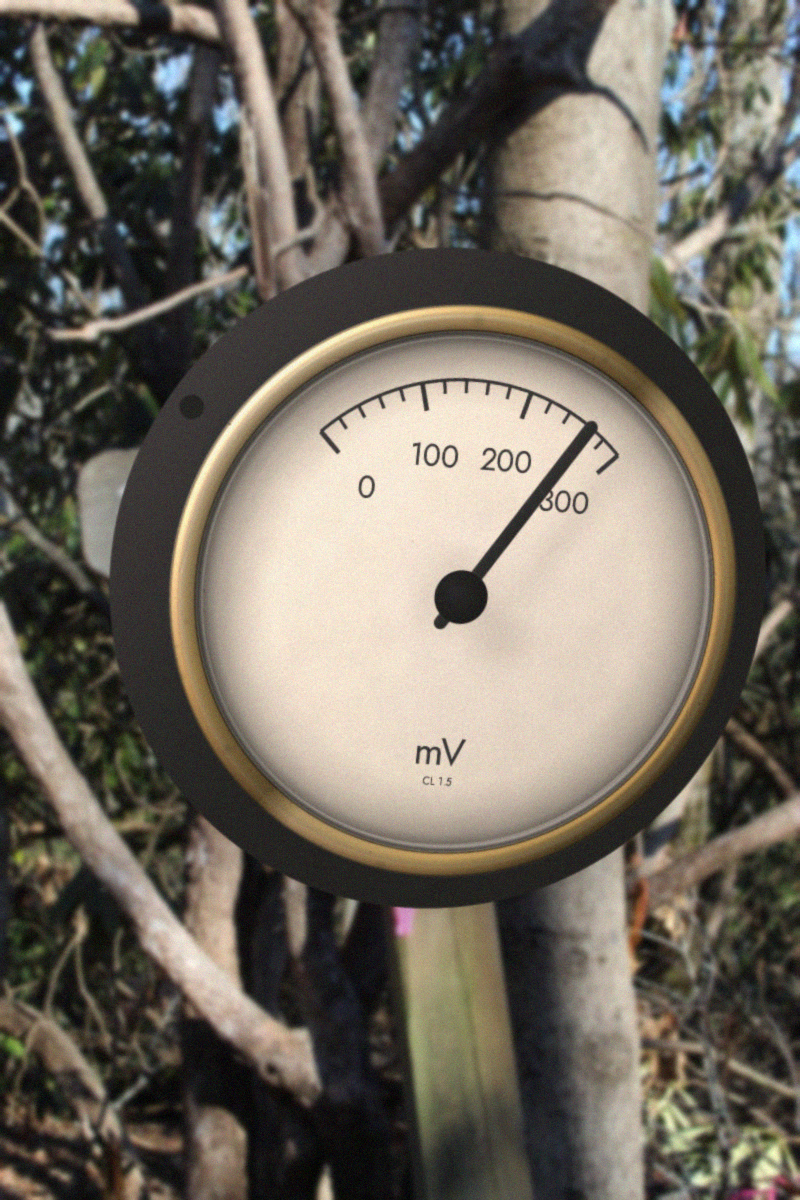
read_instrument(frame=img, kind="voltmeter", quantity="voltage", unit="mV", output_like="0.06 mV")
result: 260 mV
